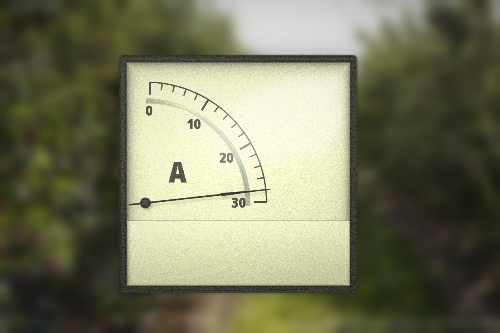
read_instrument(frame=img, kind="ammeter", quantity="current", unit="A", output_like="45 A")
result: 28 A
